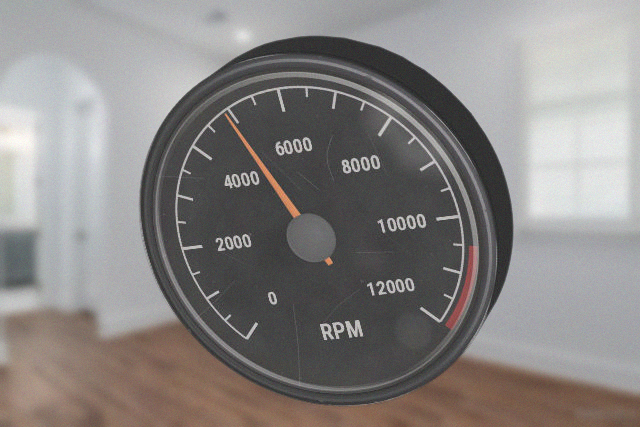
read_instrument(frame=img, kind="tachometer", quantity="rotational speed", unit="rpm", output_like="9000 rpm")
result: 5000 rpm
